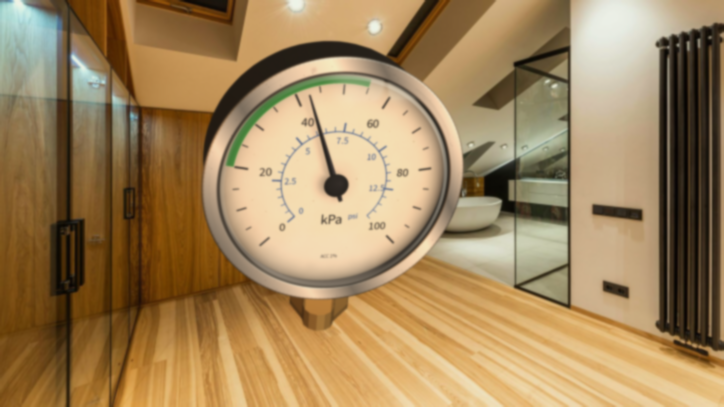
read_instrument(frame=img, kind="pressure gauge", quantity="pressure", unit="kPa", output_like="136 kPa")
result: 42.5 kPa
